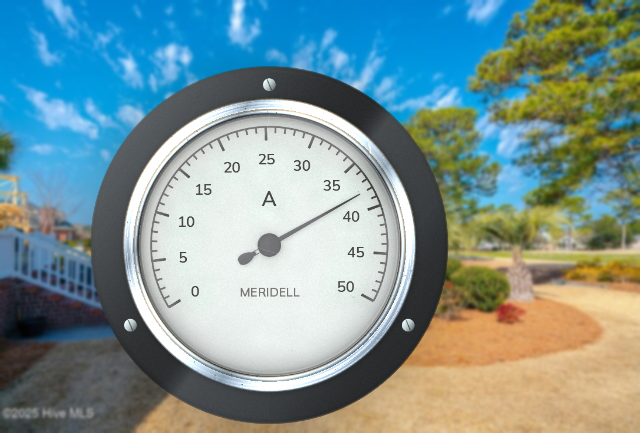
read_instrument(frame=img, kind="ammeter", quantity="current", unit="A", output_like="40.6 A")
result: 38 A
